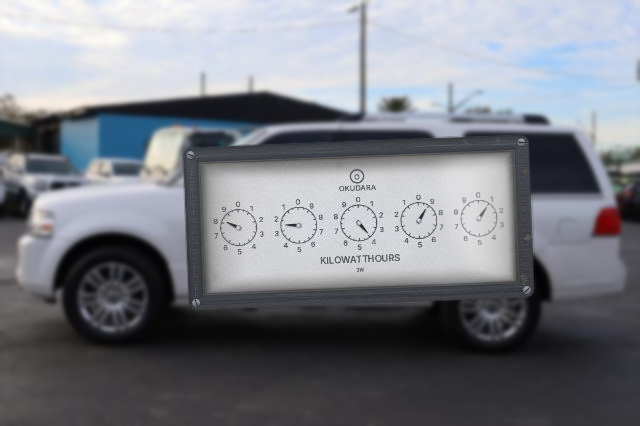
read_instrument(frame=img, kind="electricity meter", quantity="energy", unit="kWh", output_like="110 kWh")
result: 82391 kWh
